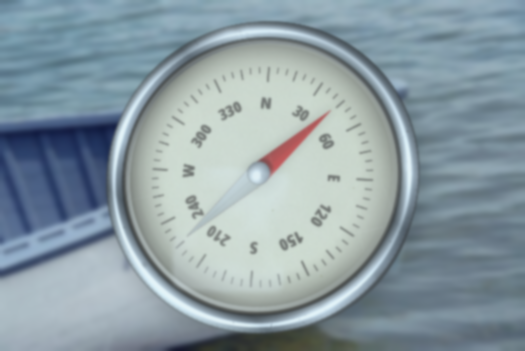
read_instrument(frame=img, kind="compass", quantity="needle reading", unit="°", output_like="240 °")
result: 45 °
